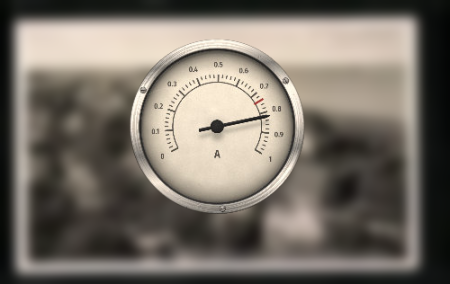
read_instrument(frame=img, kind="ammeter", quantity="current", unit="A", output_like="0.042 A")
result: 0.82 A
